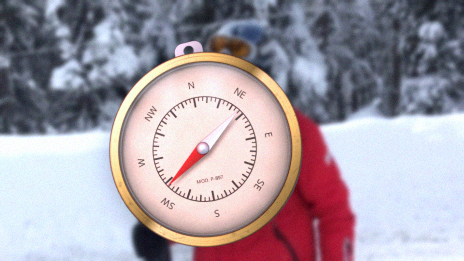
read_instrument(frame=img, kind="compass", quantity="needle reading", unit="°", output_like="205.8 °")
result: 235 °
